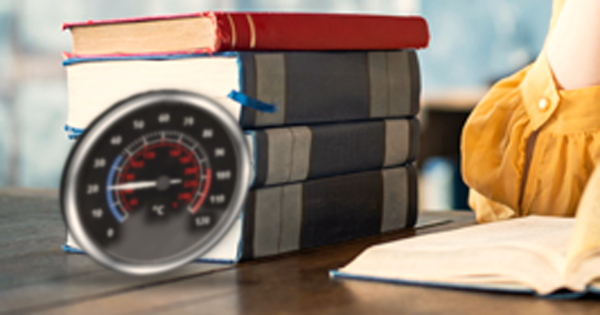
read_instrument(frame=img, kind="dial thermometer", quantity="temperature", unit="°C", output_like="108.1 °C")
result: 20 °C
